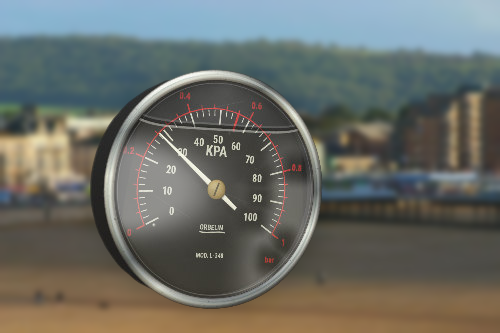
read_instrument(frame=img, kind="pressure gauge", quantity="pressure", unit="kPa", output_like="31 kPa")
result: 28 kPa
